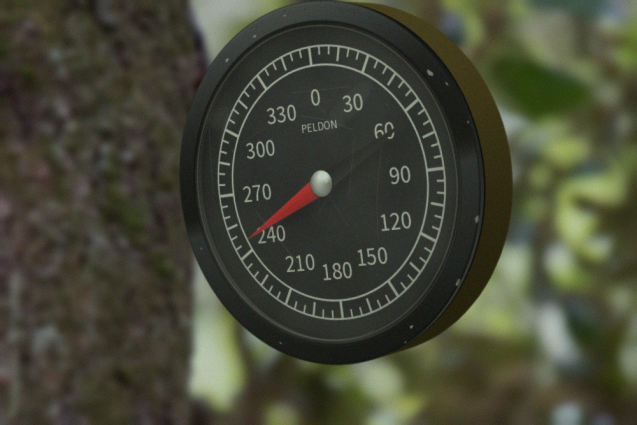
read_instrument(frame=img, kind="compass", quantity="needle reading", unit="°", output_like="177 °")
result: 245 °
